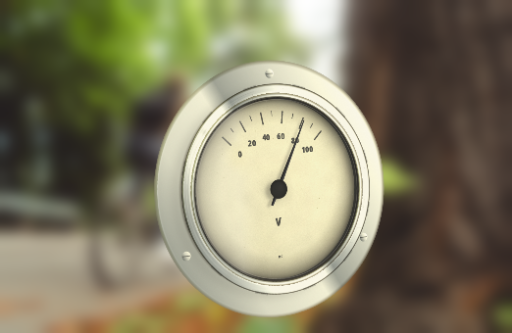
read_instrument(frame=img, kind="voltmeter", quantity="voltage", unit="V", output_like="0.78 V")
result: 80 V
